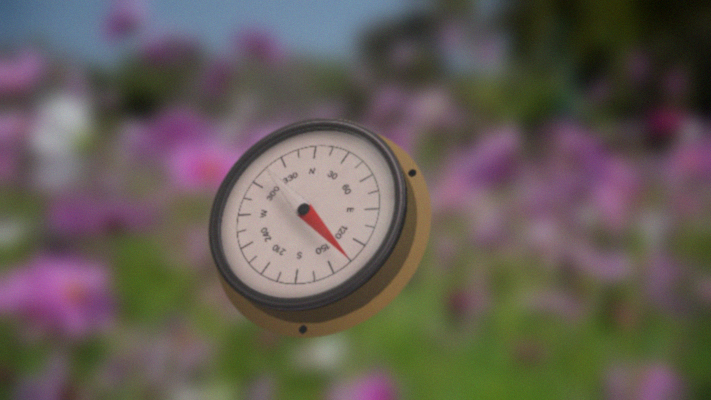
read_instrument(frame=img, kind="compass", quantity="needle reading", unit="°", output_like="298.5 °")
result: 135 °
